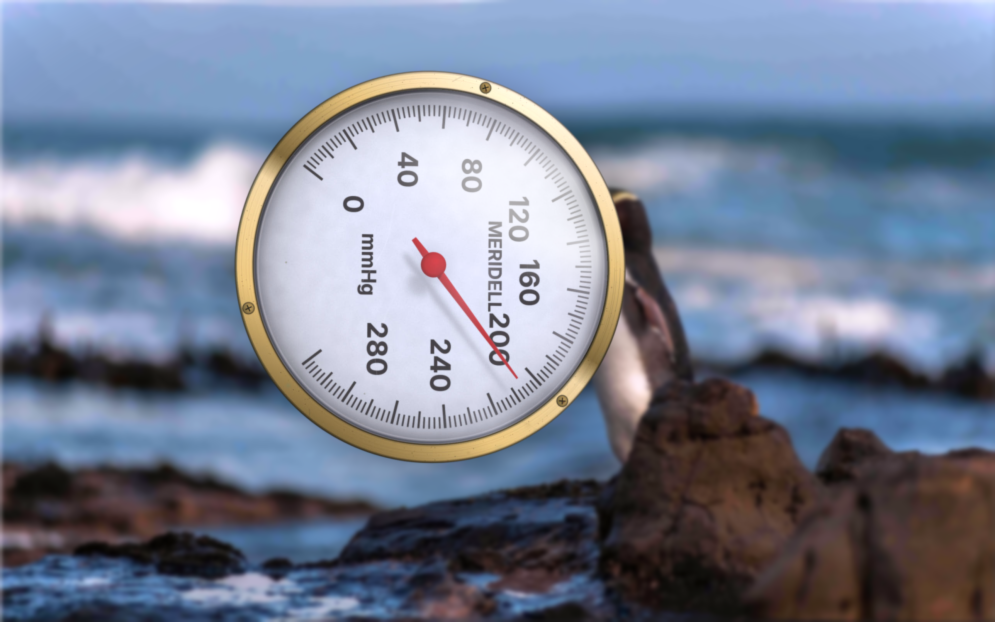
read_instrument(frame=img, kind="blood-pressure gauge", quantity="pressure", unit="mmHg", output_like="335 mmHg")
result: 206 mmHg
